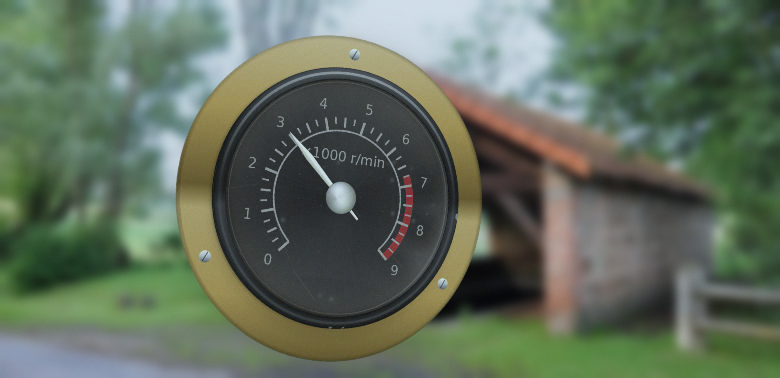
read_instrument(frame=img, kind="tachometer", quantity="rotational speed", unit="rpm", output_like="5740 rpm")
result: 3000 rpm
